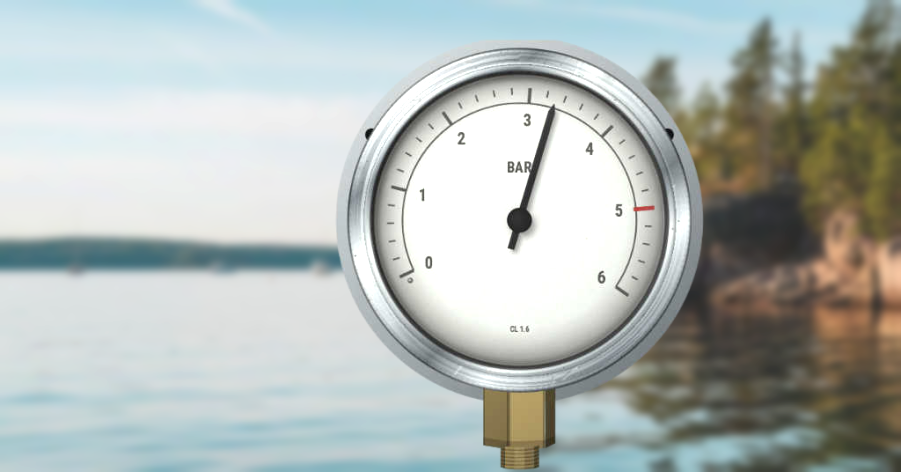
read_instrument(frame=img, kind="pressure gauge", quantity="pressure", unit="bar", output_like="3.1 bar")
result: 3.3 bar
